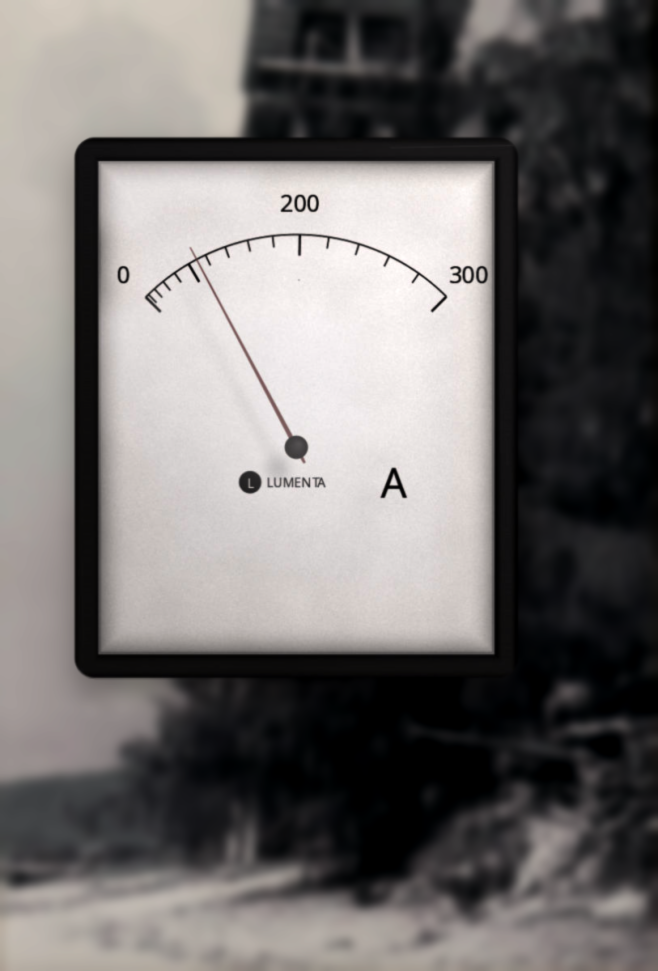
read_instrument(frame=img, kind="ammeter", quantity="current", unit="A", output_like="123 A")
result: 110 A
